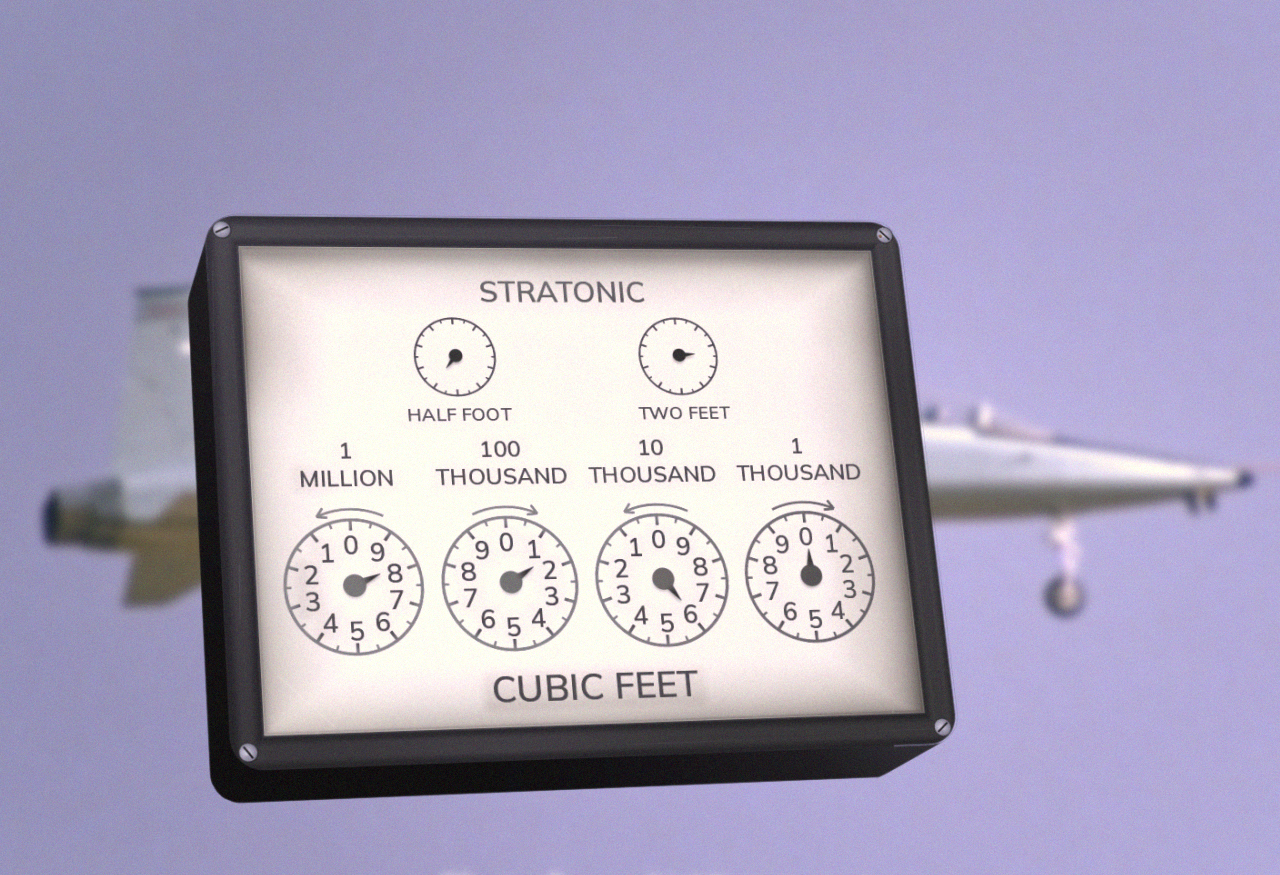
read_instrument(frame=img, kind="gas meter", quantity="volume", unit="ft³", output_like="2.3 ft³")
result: 816000 ft³
